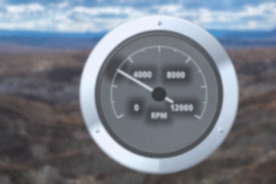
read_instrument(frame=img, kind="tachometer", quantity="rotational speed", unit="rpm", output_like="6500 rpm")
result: 3000 rpm
